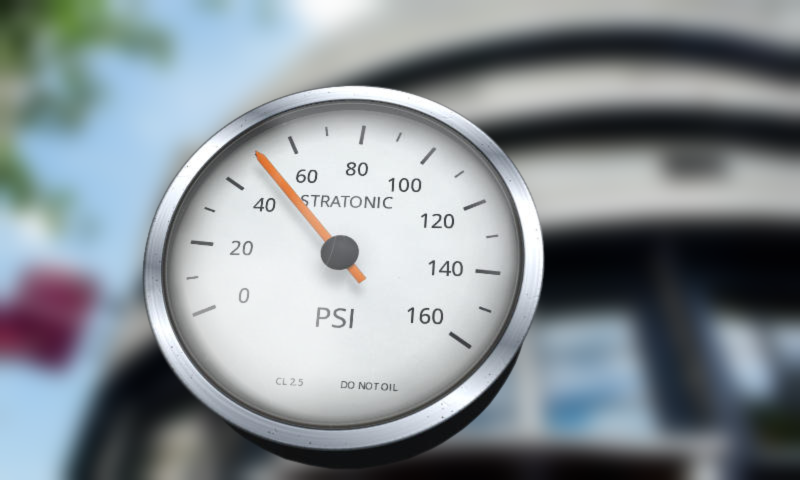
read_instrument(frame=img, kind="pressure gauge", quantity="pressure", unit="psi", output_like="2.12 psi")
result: 50 psi
